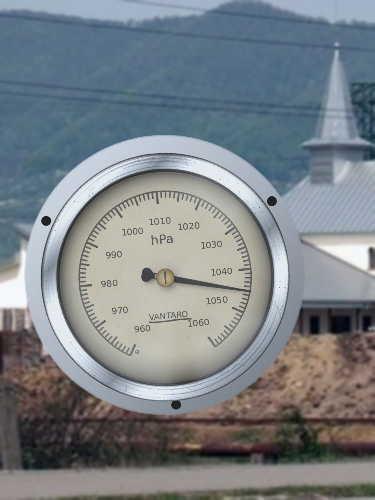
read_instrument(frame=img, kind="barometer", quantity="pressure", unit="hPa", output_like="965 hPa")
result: 1045 hPa
